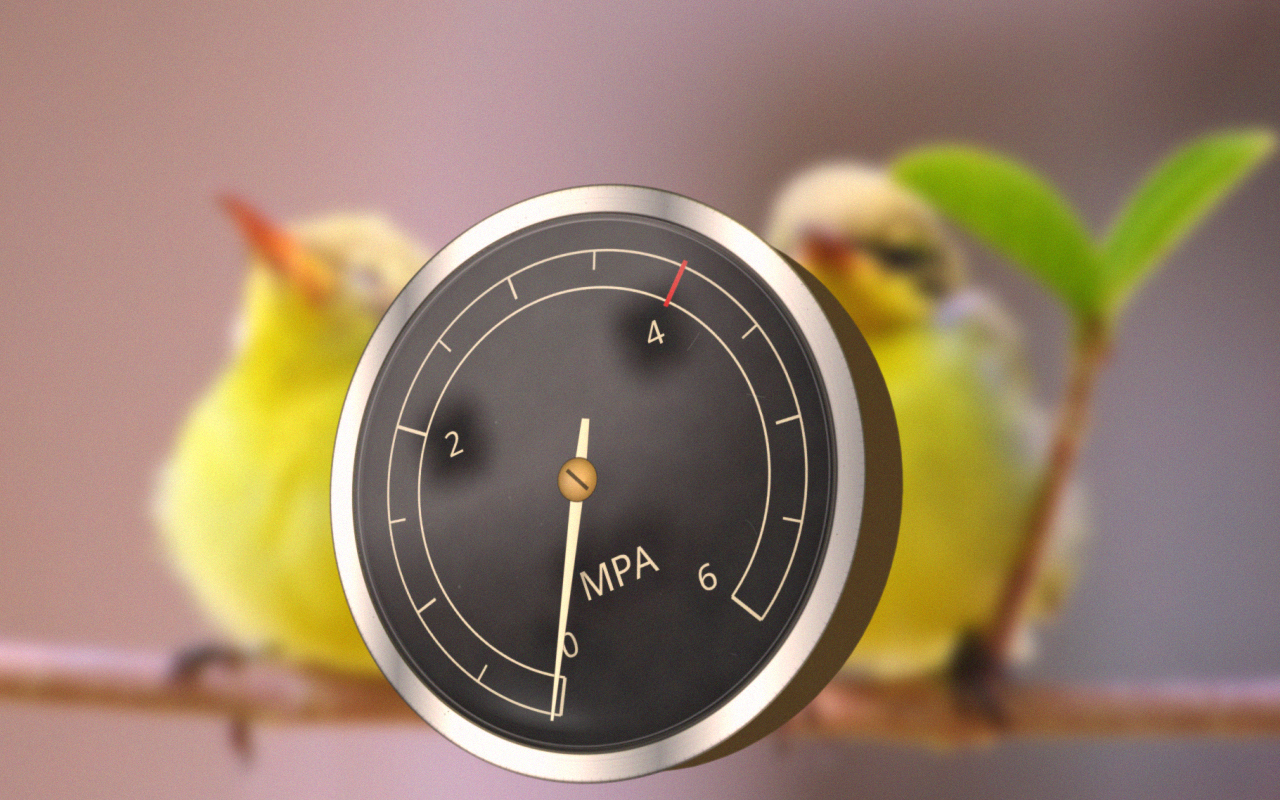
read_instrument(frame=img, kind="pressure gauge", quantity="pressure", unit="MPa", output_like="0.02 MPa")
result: 0 MPa
